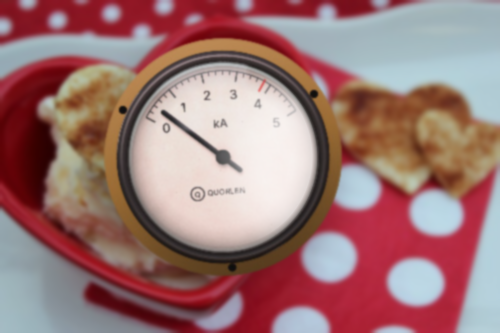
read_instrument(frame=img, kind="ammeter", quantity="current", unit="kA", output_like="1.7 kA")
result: 0.4 kA
